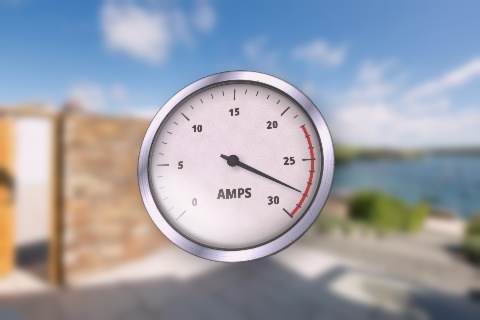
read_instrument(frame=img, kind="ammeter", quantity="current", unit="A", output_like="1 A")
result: 28 A
